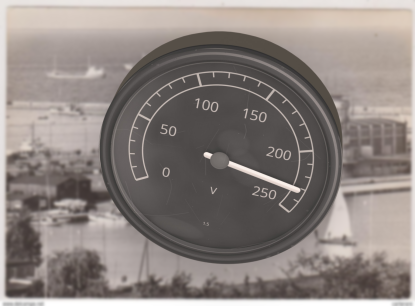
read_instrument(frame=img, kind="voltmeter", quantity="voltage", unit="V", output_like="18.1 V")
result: 230 V
